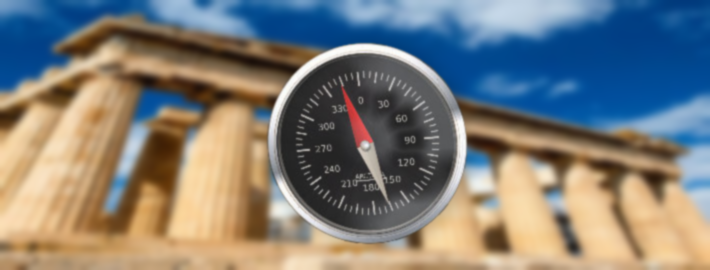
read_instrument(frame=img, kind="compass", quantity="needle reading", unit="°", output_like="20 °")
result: 345 °
